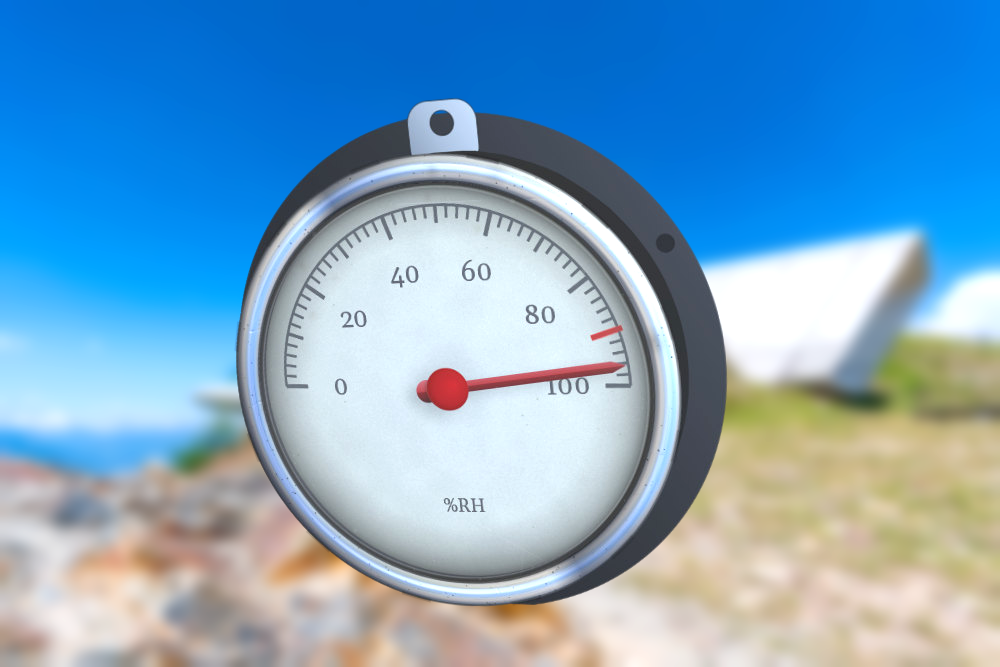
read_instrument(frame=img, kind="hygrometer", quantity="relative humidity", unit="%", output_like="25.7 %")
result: 96 %
